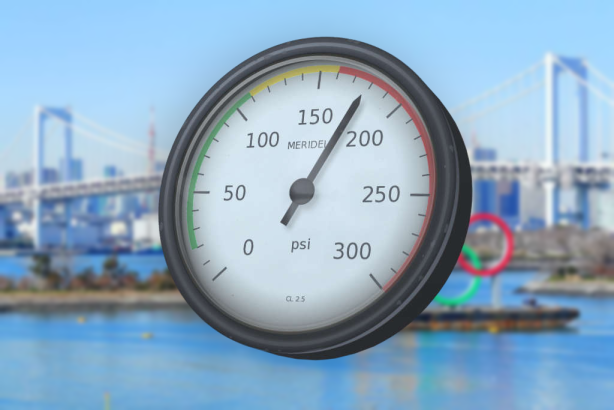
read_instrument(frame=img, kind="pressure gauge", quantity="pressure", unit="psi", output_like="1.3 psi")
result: 180 psi
